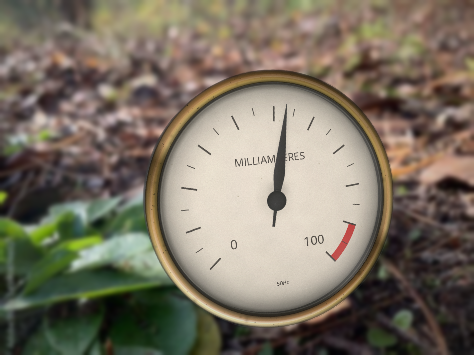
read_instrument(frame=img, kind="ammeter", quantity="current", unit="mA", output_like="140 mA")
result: 52.5 mA
